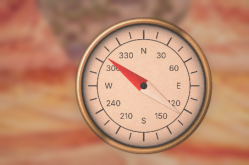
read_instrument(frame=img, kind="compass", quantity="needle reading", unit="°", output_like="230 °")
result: 307.5 °
